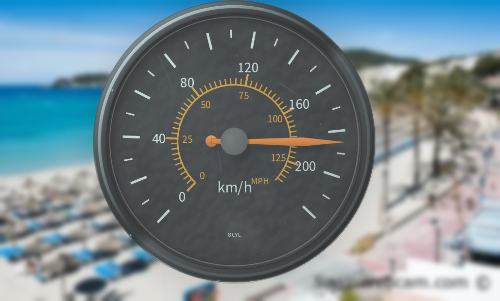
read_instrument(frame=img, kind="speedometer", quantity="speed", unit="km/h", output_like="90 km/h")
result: 185 km/h
